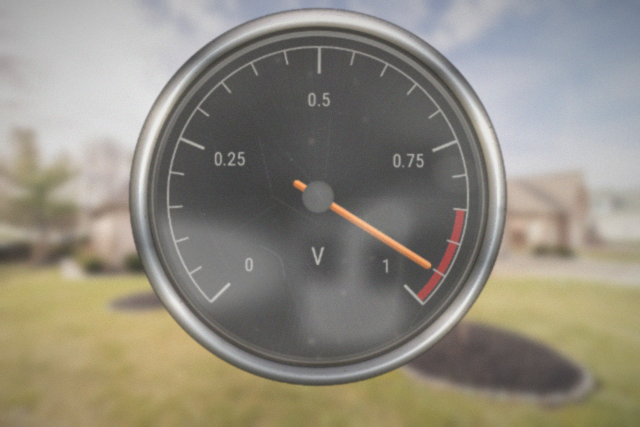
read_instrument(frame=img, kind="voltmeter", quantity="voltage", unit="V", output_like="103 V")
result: 0.95 V
